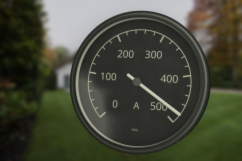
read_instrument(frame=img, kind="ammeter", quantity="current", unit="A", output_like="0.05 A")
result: 480 A
